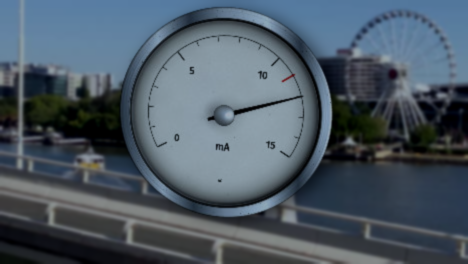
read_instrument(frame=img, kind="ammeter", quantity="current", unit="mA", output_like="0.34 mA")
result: 12 mA
